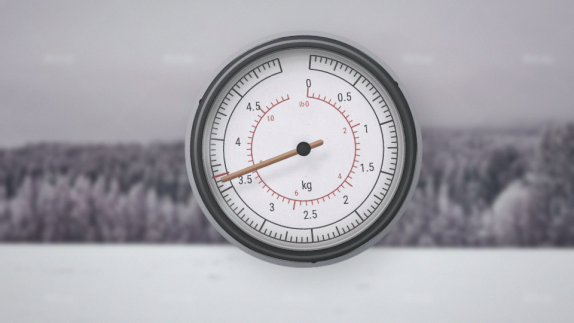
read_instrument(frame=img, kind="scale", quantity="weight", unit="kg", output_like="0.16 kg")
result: 3.6 kg
